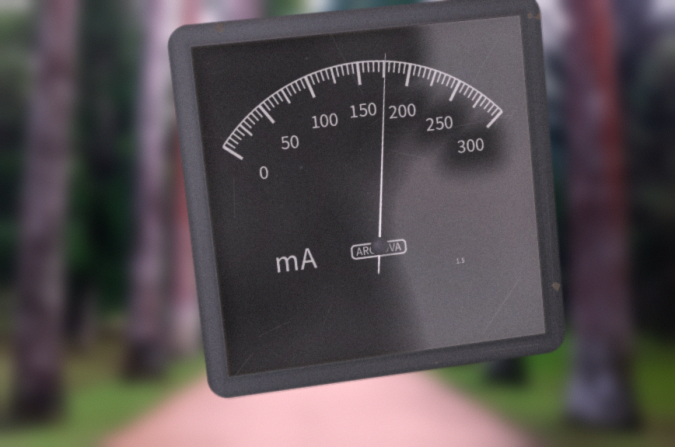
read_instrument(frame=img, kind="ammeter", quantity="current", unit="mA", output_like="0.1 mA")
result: 175 mA
